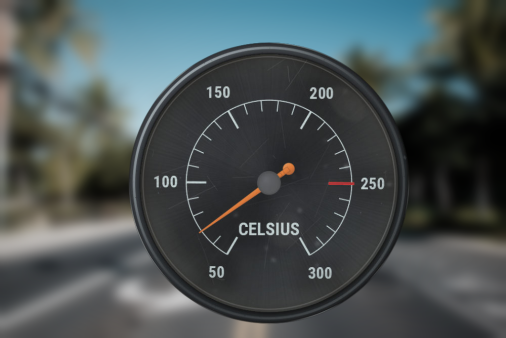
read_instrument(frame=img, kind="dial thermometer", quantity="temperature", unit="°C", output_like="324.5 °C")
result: 70 °C
